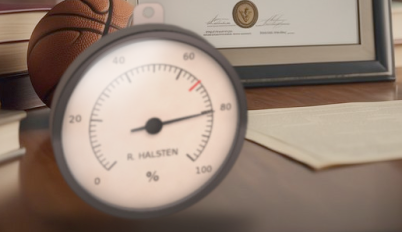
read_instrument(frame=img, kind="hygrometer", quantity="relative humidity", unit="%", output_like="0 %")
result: 80 %
